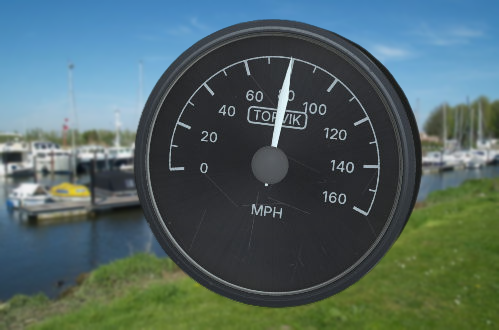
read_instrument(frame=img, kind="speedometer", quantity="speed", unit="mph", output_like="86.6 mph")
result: 80 mph
